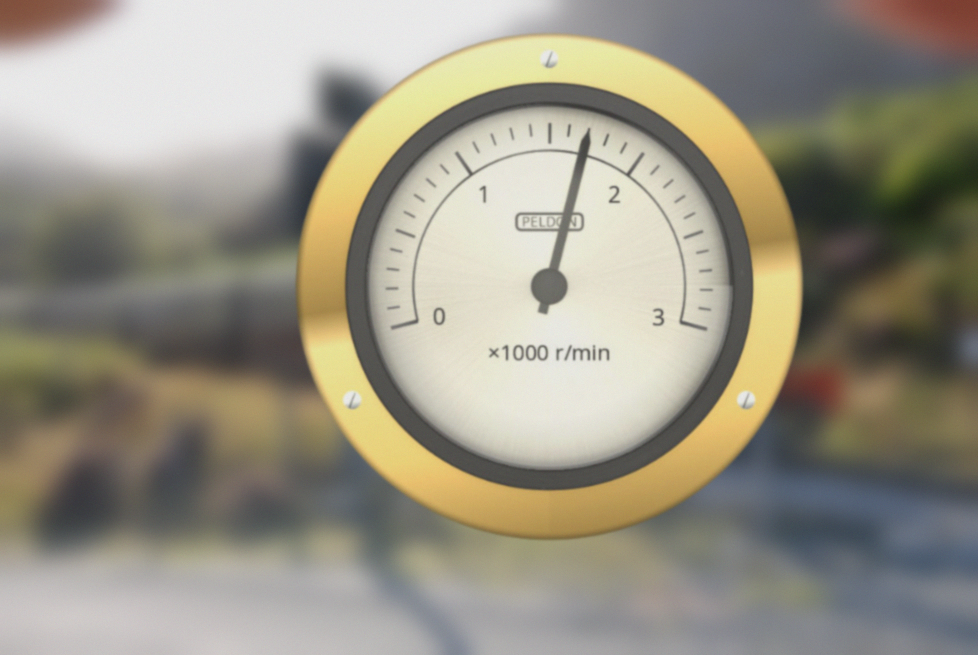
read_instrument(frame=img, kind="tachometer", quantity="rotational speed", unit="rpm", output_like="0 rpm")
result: 1700 rpm
